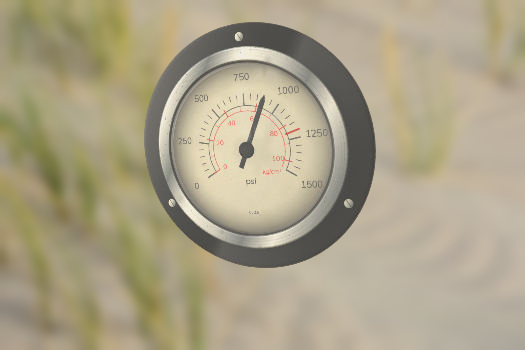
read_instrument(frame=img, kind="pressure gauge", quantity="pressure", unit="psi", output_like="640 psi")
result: 900 psi
